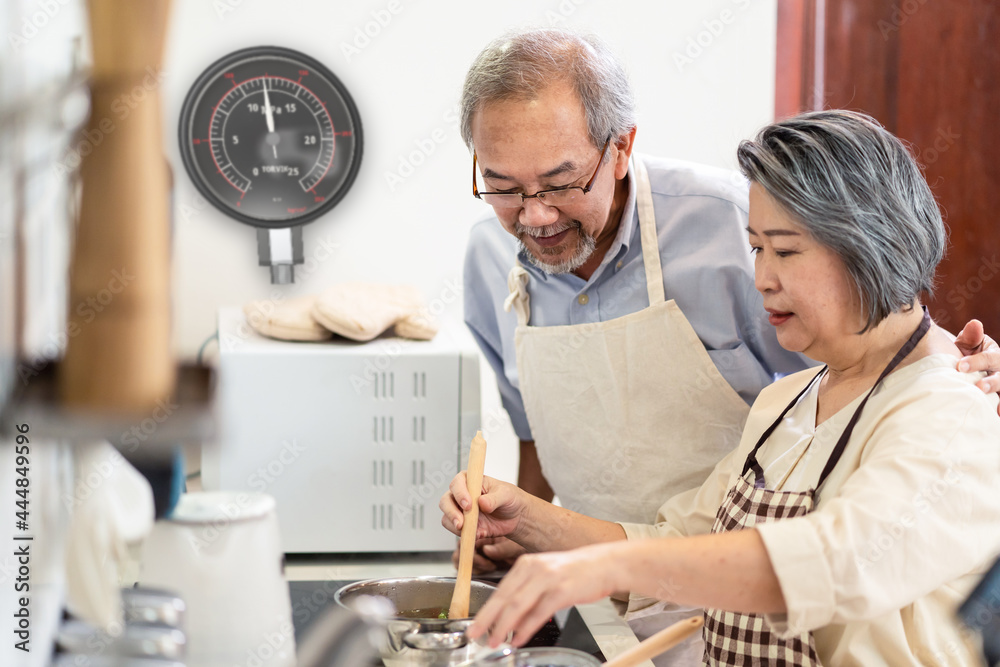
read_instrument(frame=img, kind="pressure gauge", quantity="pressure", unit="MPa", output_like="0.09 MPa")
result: 12 MPa
